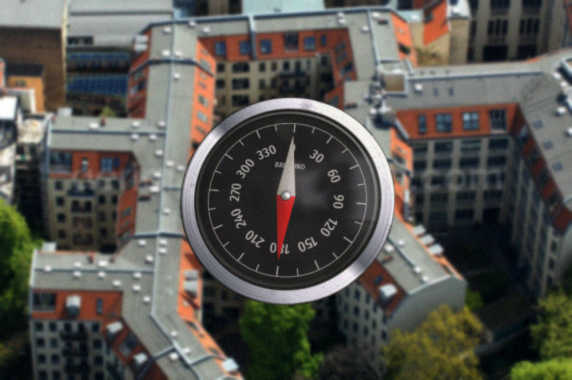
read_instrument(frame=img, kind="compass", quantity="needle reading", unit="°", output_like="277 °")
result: 180 °
